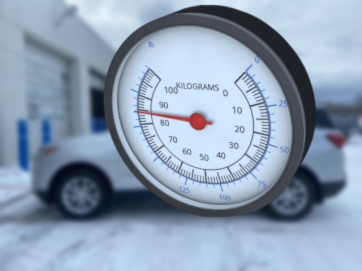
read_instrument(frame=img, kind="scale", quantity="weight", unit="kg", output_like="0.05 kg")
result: 85 kg
